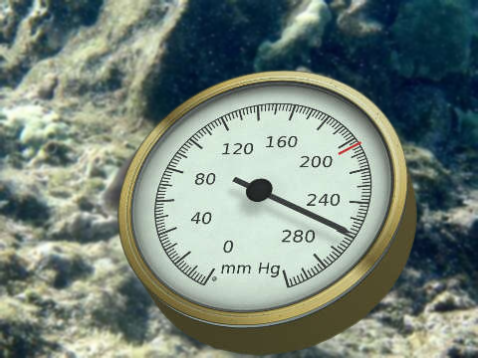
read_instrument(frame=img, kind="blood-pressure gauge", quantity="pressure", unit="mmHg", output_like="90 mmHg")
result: 260 mmHg
